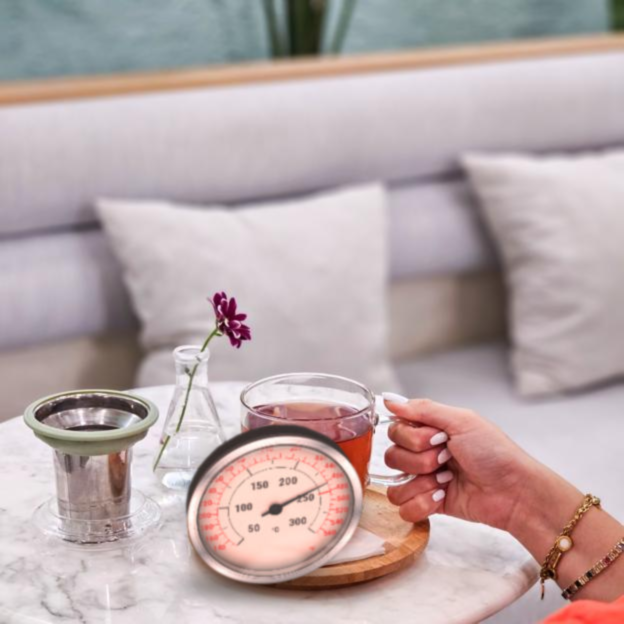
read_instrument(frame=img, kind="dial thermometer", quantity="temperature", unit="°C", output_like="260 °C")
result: 237.5 °C
